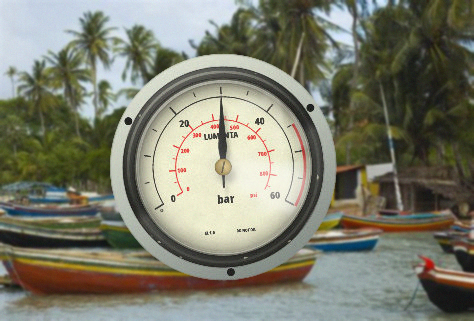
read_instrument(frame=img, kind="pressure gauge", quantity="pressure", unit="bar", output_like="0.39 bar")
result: 30 bar
